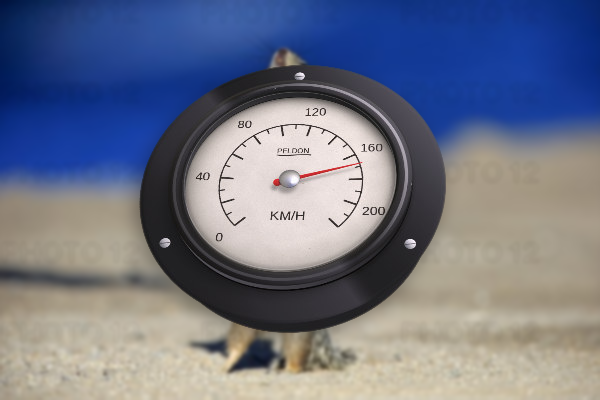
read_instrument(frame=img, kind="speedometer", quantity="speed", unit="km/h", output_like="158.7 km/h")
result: 170 km/h
